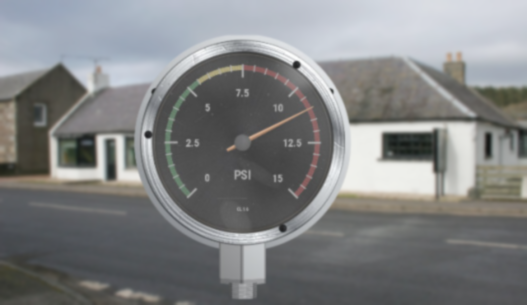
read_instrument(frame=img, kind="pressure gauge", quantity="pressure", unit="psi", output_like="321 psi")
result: 11 psi
